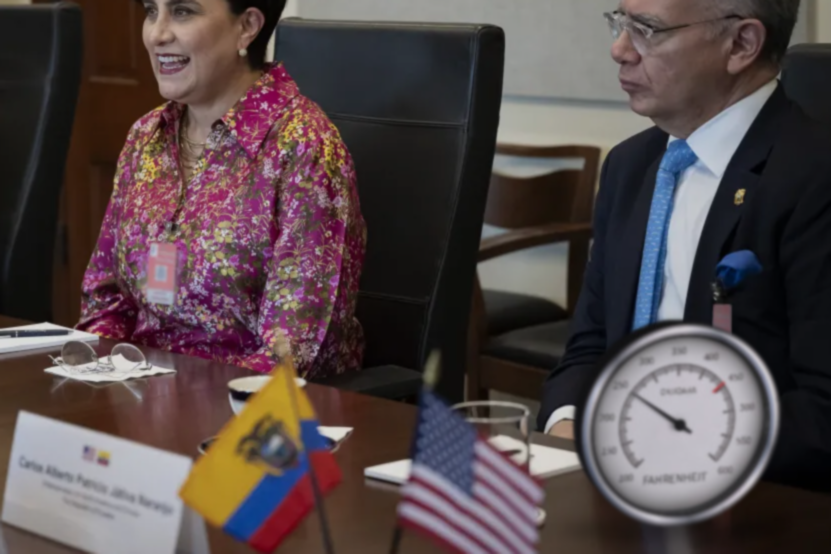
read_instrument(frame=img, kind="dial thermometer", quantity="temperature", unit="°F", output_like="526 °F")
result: 250 °F
